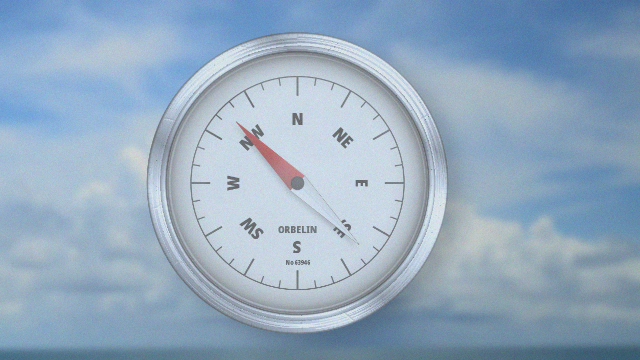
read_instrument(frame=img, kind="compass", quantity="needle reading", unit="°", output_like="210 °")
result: 315 °
